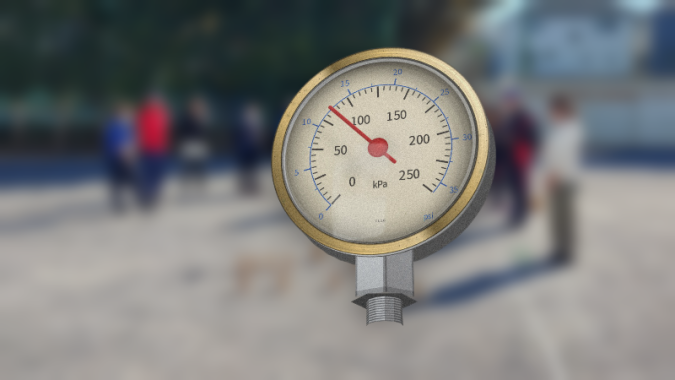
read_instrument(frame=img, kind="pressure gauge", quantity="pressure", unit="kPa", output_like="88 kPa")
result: 85 kPa
